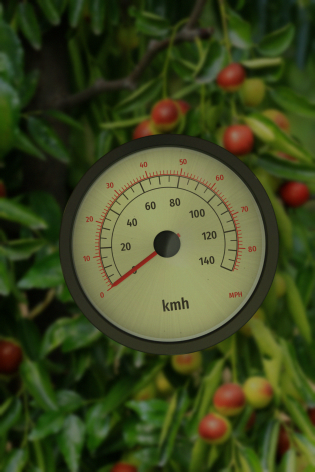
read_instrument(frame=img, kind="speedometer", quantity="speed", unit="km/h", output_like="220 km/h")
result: 0 km/h
